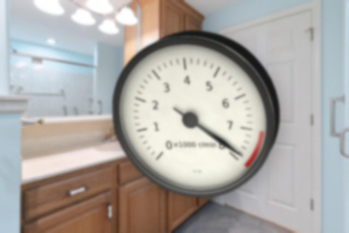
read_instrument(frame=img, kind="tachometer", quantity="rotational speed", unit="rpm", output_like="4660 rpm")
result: 7800 rpm
